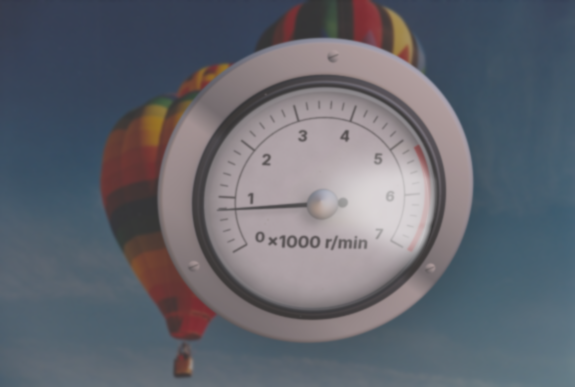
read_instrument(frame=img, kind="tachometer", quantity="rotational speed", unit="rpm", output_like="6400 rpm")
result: 800 rpm
